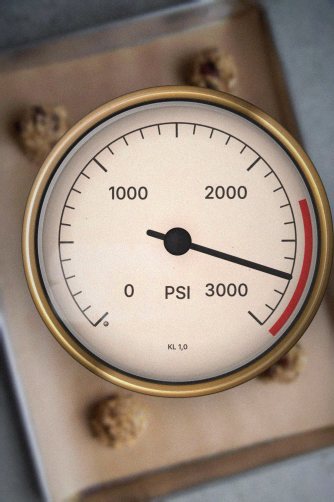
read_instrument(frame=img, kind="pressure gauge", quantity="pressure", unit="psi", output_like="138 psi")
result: 2700 psi
